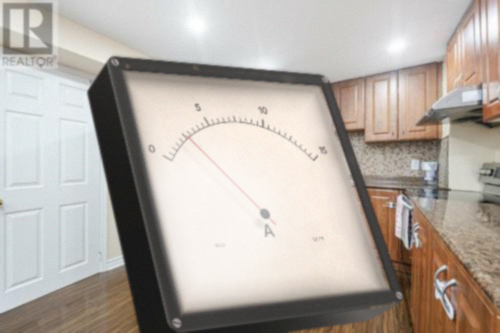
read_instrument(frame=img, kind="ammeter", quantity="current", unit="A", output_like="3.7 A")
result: 2.5 A
